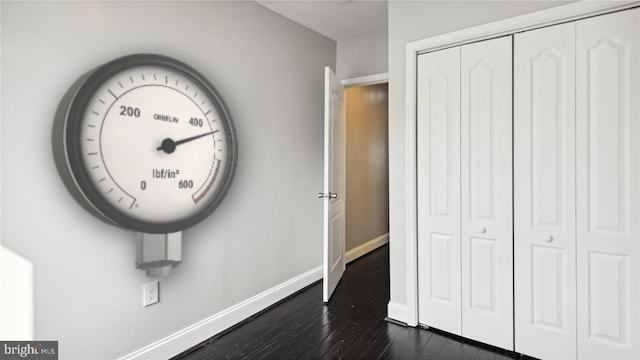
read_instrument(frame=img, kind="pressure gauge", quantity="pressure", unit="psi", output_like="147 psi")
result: 440 psi
